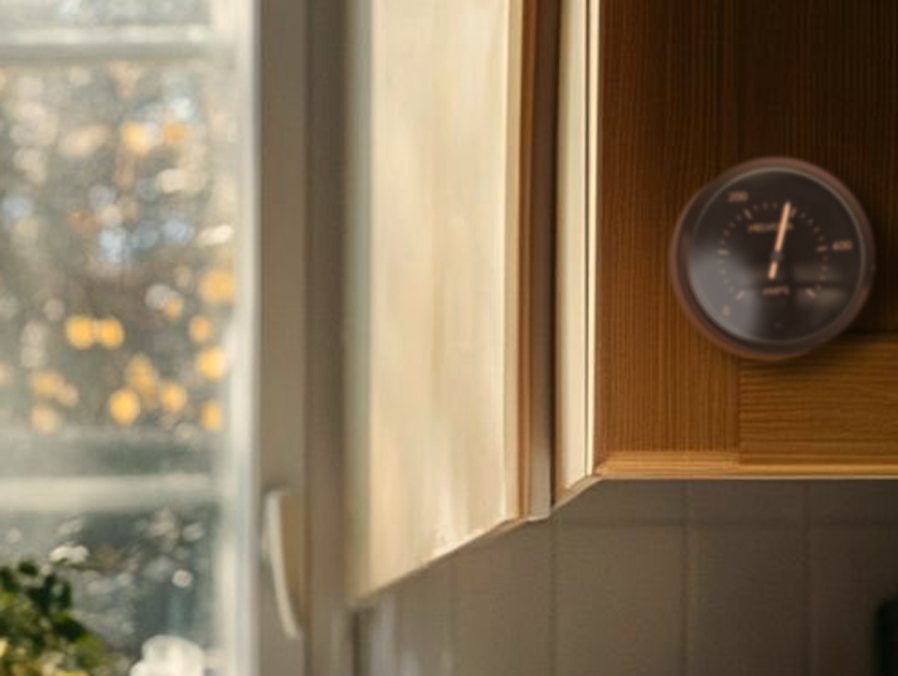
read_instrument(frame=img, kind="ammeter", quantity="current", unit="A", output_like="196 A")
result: 280 A
